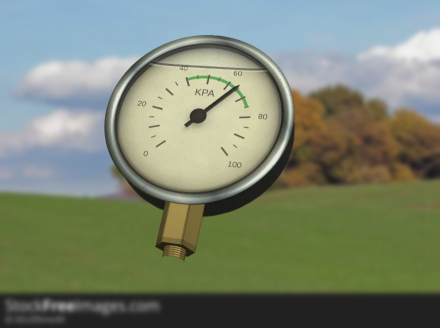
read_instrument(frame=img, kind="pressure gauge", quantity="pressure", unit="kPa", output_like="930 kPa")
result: 65 kPa
